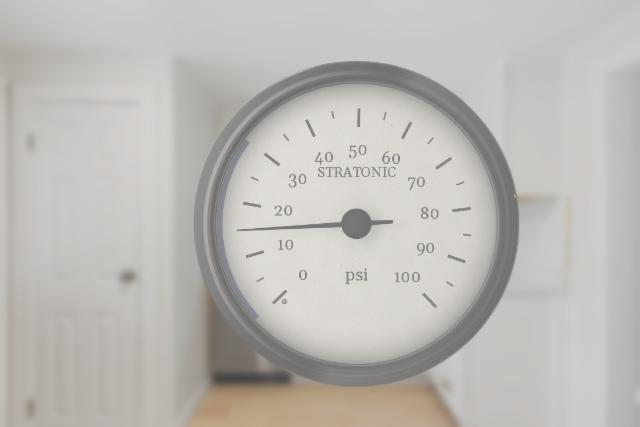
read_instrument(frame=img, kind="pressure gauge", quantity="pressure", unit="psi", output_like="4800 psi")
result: 15 psi
